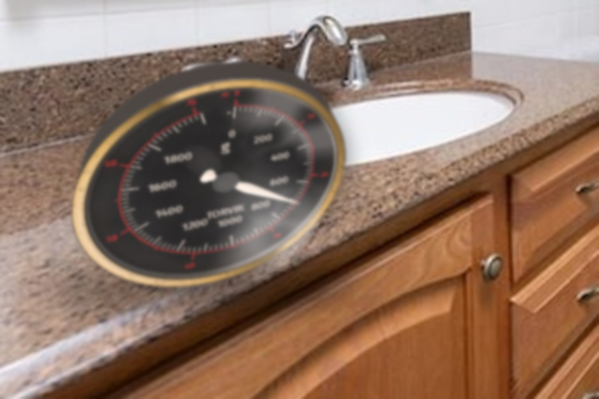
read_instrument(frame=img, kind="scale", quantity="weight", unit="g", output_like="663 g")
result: 700 g
